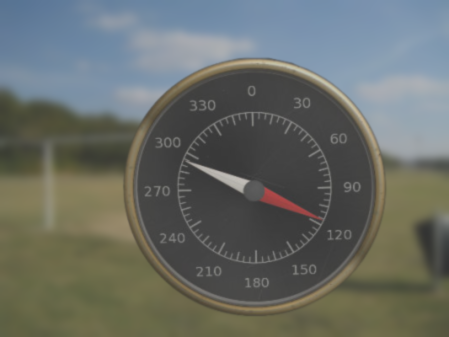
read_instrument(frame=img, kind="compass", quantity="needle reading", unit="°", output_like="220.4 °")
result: 115 °
